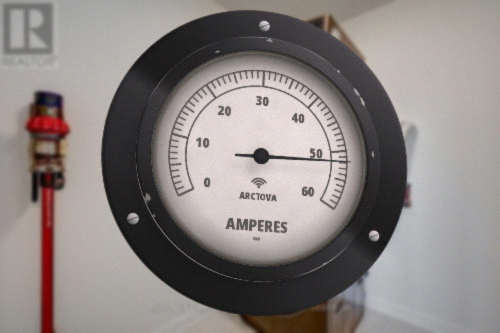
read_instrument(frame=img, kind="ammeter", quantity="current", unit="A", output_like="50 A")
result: 52 A
